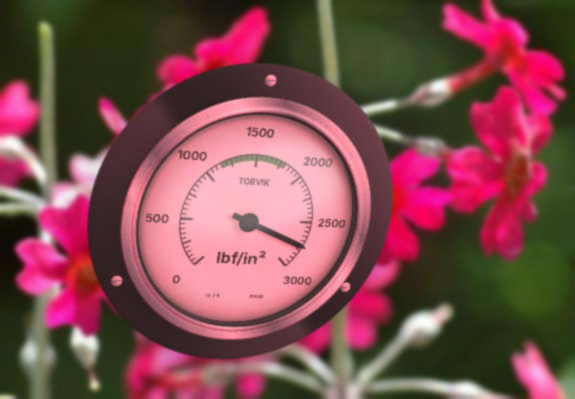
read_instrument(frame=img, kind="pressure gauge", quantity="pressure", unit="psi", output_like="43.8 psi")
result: 2750 psi
